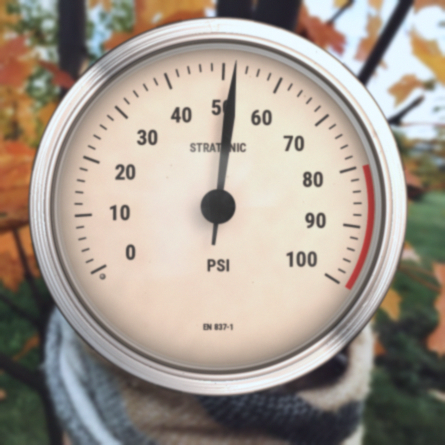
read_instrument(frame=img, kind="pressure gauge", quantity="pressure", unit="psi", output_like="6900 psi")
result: 52 psi
